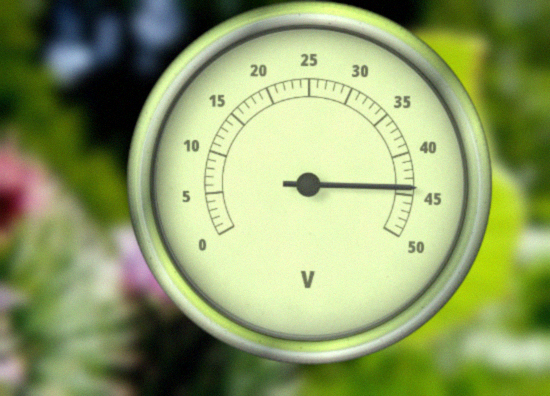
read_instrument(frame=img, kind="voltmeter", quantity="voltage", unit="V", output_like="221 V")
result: 44 V
